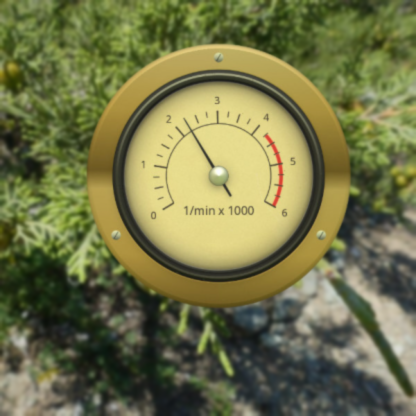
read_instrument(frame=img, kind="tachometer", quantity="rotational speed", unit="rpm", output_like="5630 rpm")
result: 2250 rpm
